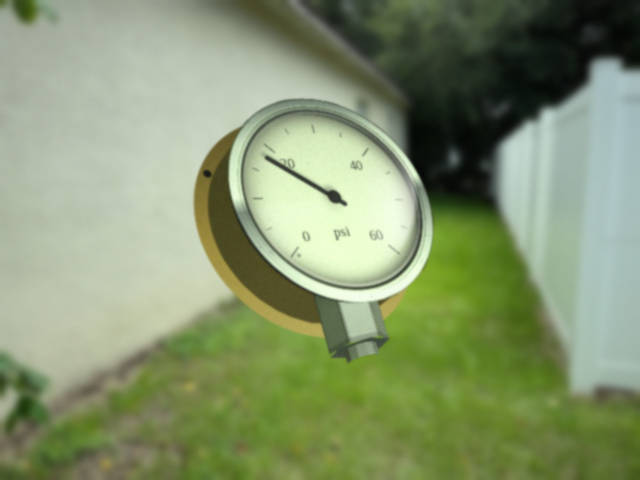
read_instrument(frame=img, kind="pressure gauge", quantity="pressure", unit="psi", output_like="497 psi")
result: 17.5 psi
